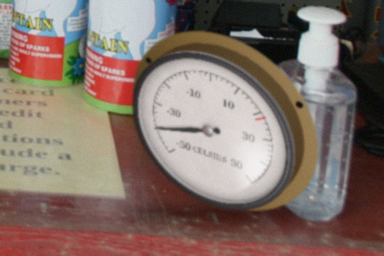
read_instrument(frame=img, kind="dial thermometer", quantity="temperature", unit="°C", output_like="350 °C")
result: -40 °C
